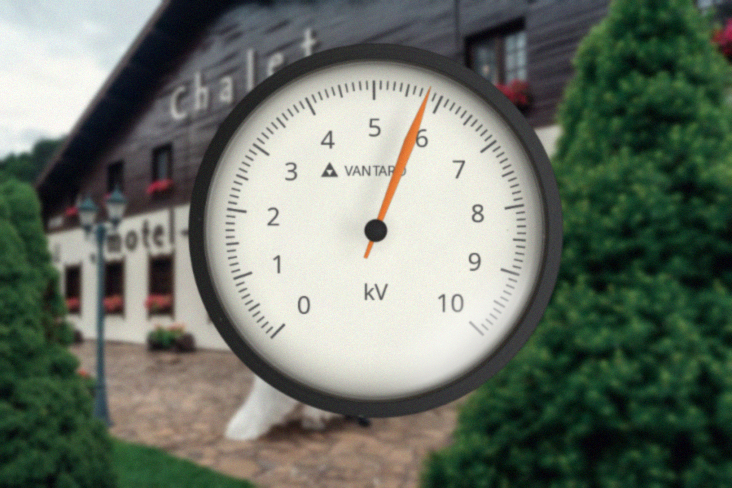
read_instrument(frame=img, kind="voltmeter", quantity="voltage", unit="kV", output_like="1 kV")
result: 5.8 kV
